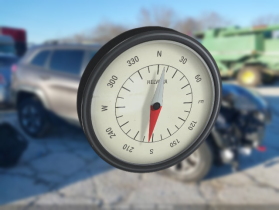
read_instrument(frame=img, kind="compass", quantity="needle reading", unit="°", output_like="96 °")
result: 187.5 °
